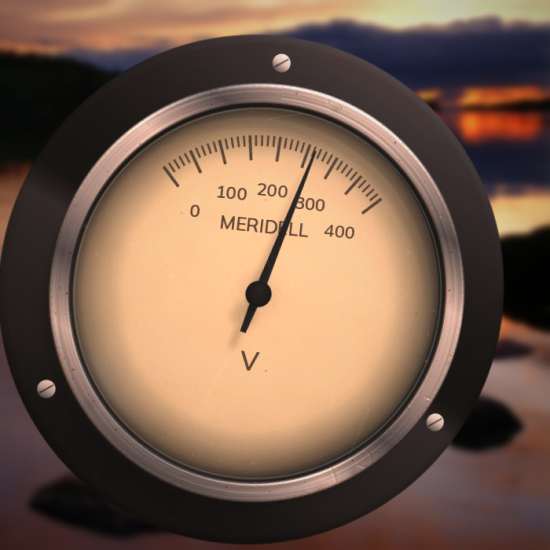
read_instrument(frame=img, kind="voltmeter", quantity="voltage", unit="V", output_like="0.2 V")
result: 260 V
